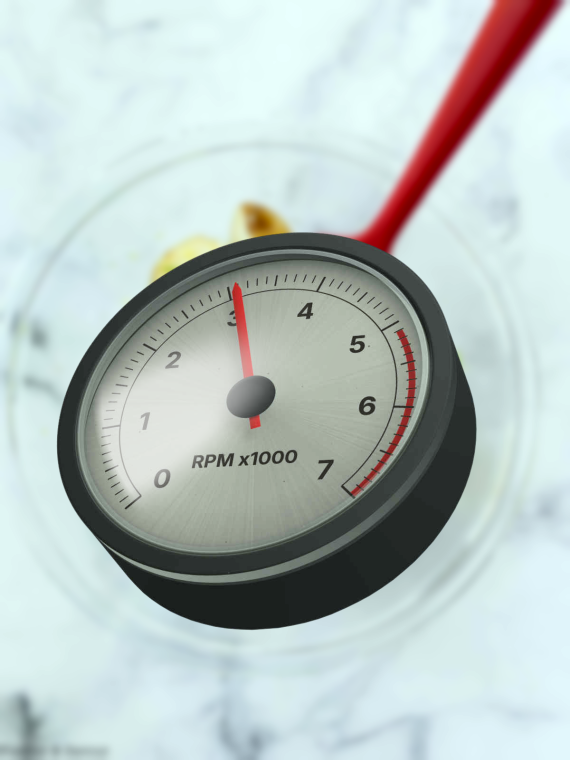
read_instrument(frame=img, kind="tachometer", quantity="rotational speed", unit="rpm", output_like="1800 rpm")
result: 3100 rpm
